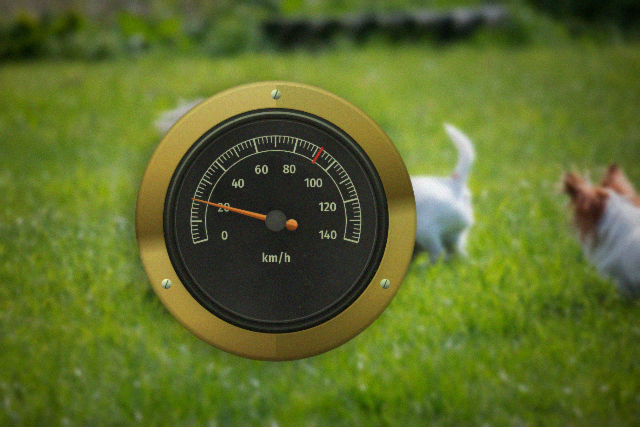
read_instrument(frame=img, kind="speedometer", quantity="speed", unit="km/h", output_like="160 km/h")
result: 20 km/h
